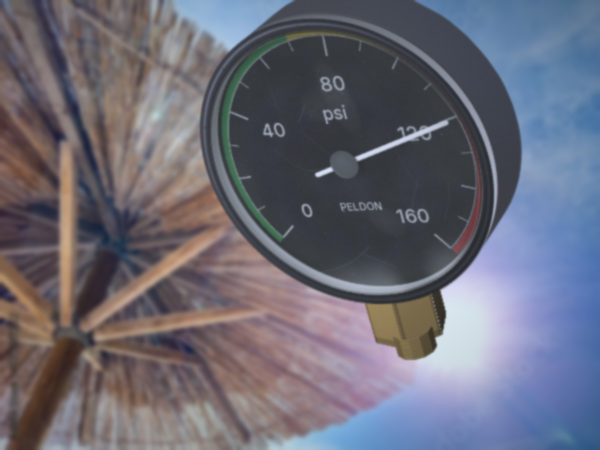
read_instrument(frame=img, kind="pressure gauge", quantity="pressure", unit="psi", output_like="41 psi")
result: 120 psi
